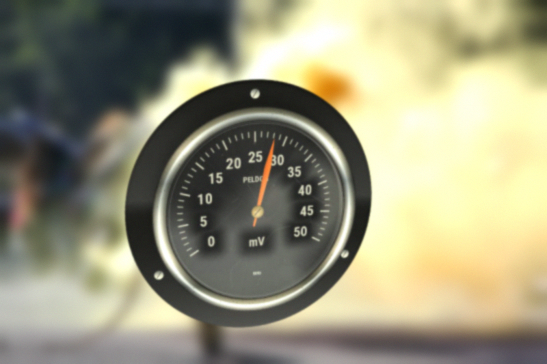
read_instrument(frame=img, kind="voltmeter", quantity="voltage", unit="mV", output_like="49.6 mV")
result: 28 mV
